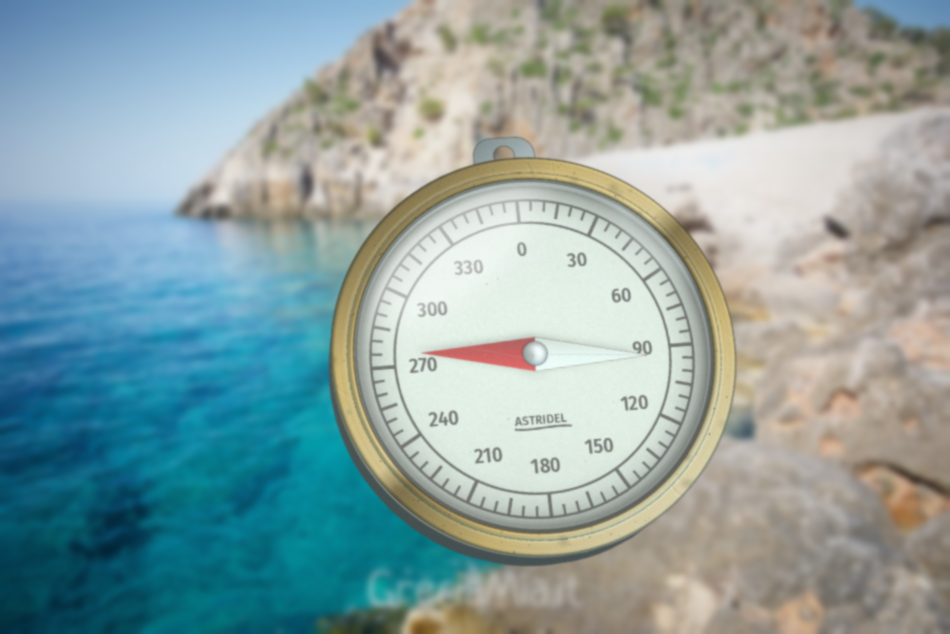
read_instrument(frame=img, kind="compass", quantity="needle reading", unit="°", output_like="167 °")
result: 275 °
